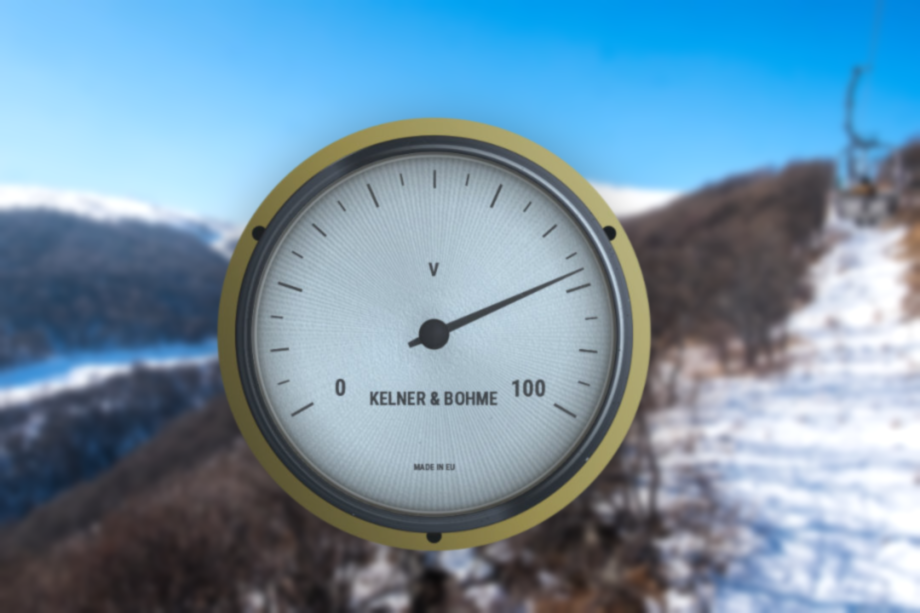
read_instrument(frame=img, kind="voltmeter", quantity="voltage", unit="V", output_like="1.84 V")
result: 77.5 V
